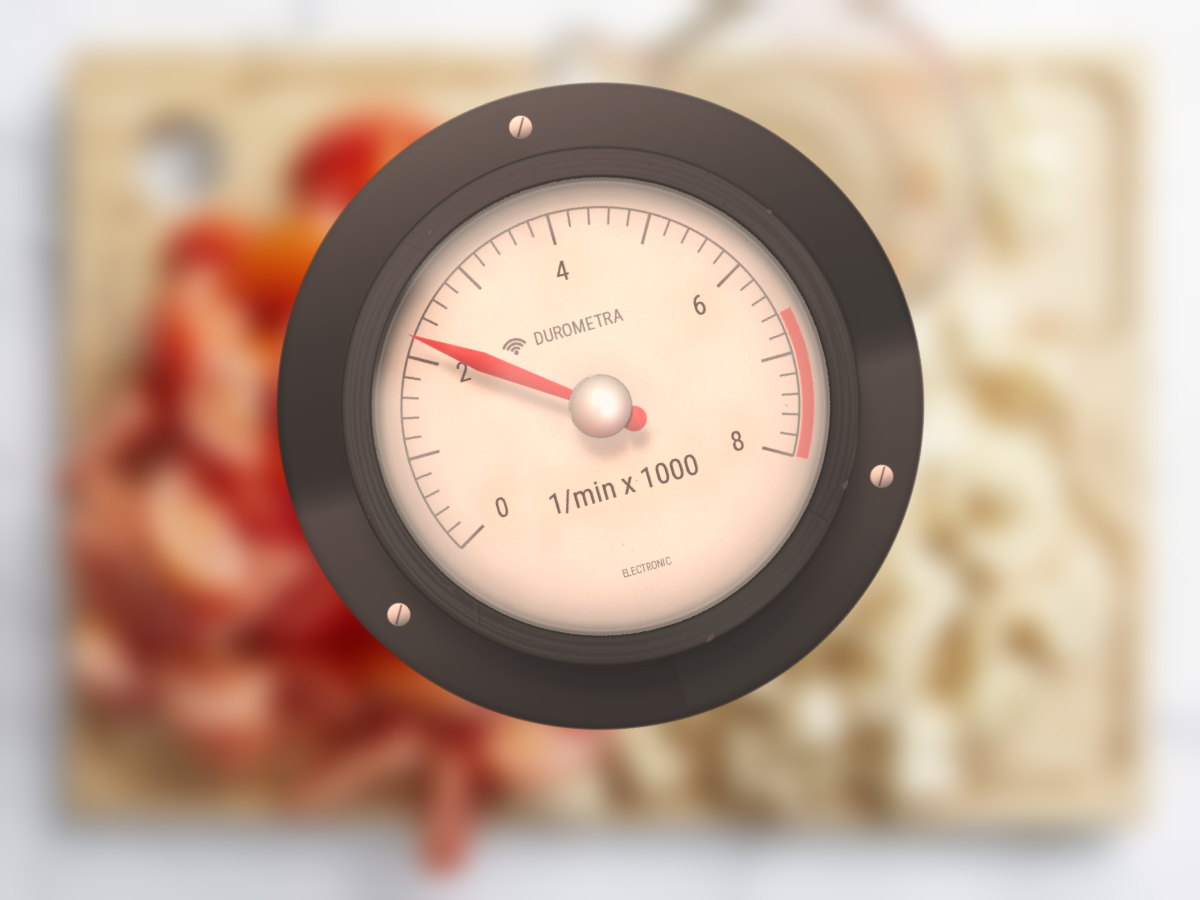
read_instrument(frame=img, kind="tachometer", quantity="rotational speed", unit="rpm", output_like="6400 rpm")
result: 2200 rpm
